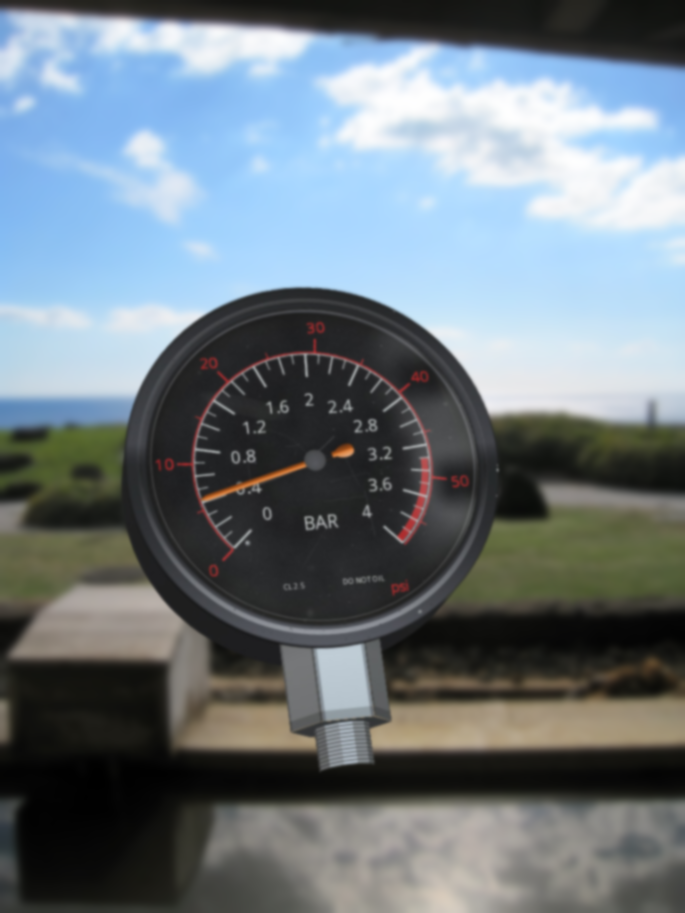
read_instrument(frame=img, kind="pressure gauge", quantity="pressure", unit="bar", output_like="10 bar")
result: 0.4 bar
